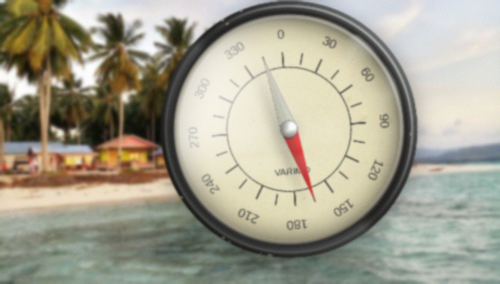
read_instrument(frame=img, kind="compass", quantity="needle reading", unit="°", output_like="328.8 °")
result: 165 °
